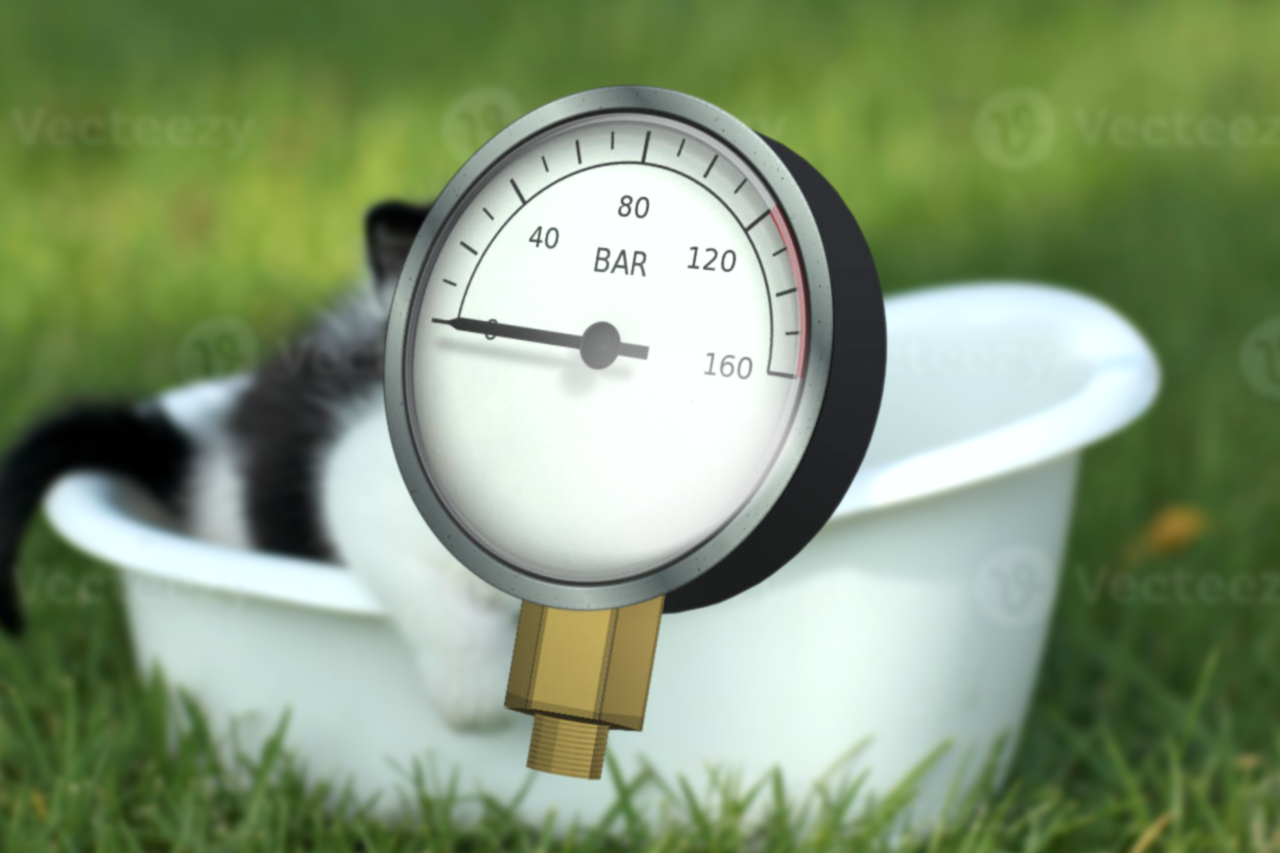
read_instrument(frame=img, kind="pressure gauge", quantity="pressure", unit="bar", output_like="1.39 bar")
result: 0 bar
